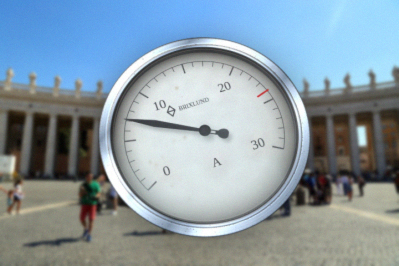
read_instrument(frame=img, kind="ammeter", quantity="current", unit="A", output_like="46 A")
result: 7 A
